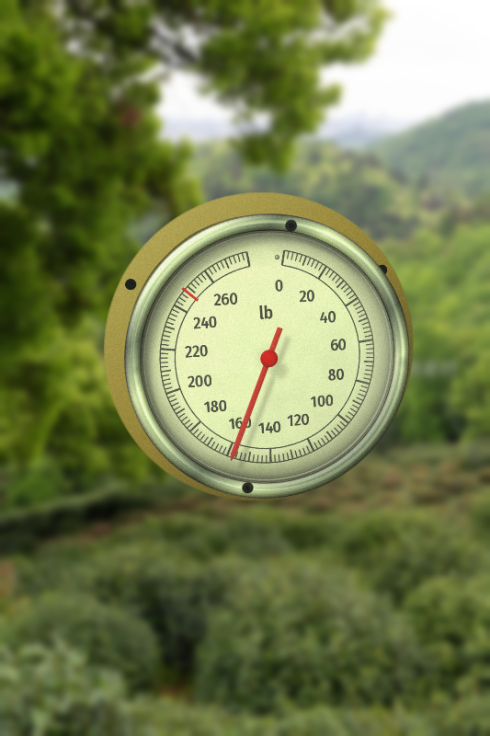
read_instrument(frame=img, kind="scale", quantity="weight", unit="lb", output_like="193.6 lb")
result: 158 lb
